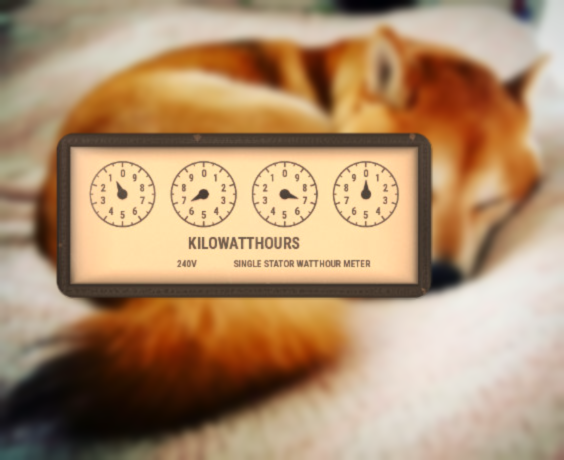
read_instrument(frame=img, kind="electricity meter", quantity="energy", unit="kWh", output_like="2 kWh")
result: 670 kWh
